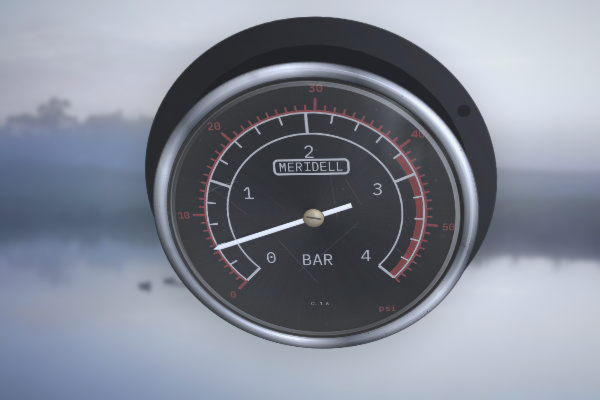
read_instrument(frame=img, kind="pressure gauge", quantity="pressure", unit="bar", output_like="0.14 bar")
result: 0.4 bar
